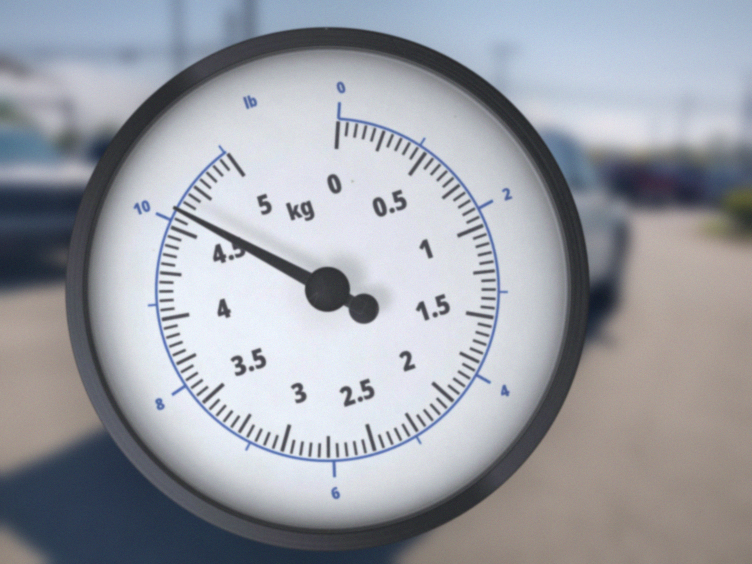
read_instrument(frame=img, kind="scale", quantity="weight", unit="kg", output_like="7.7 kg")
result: 4.6 kg
